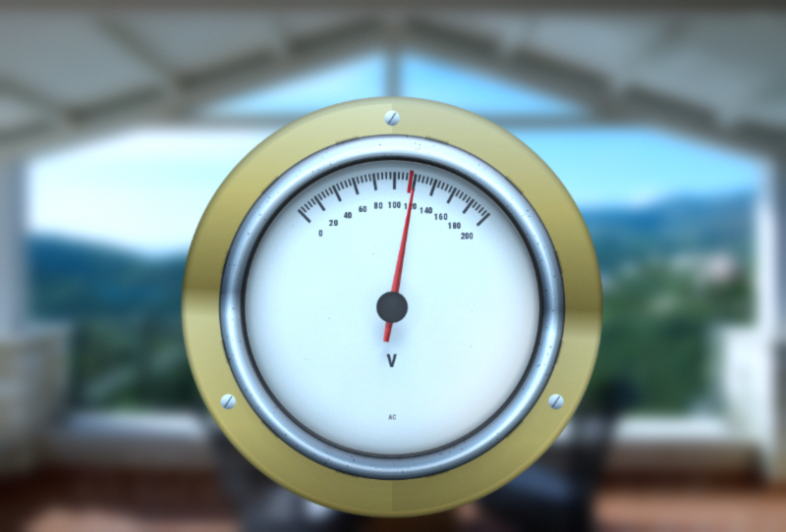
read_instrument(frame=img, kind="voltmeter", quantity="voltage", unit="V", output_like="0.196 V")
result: 120 V
